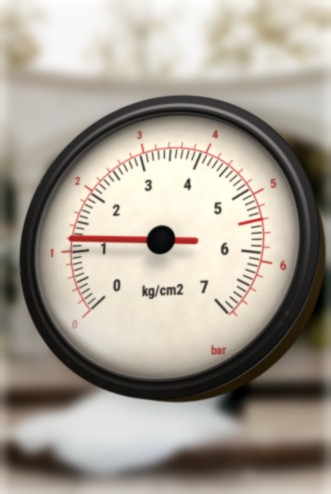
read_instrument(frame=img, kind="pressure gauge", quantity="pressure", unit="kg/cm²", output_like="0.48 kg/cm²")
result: 1.2 kg/cm²
